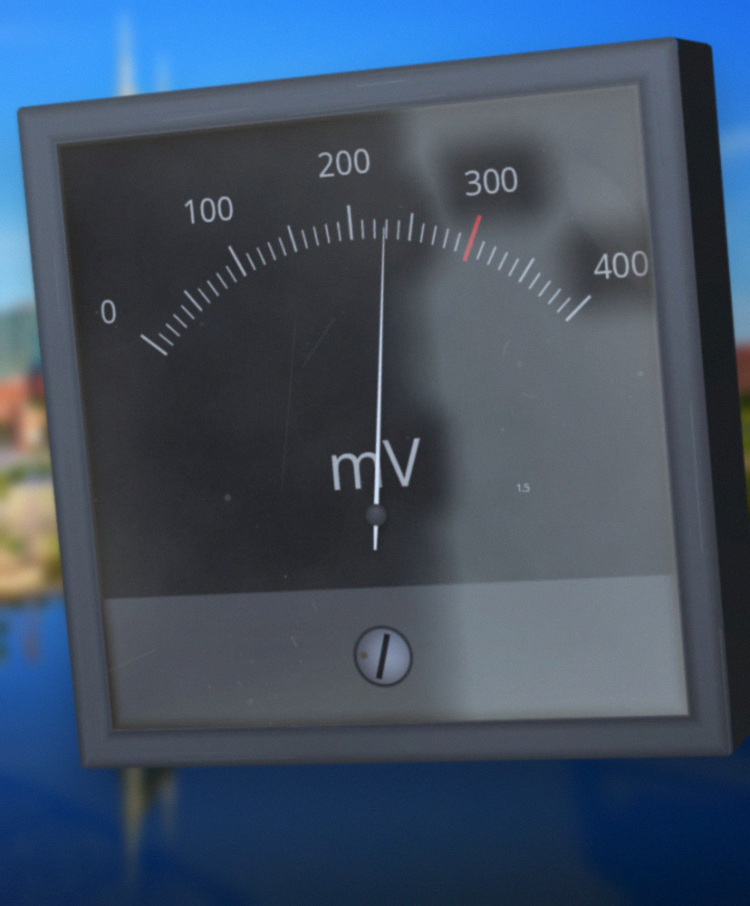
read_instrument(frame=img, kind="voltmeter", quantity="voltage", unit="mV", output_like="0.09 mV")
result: 230 mV
